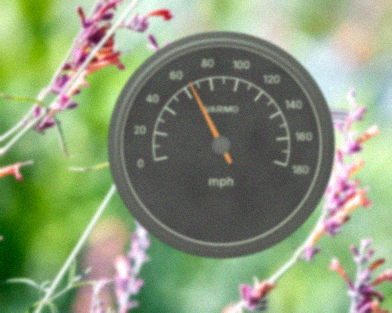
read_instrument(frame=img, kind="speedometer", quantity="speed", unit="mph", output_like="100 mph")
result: 65 mph
